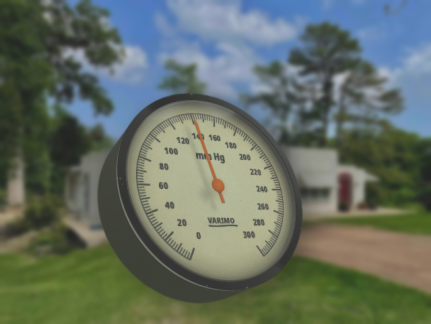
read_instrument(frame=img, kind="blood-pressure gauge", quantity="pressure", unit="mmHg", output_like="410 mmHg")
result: 140 mmHg
